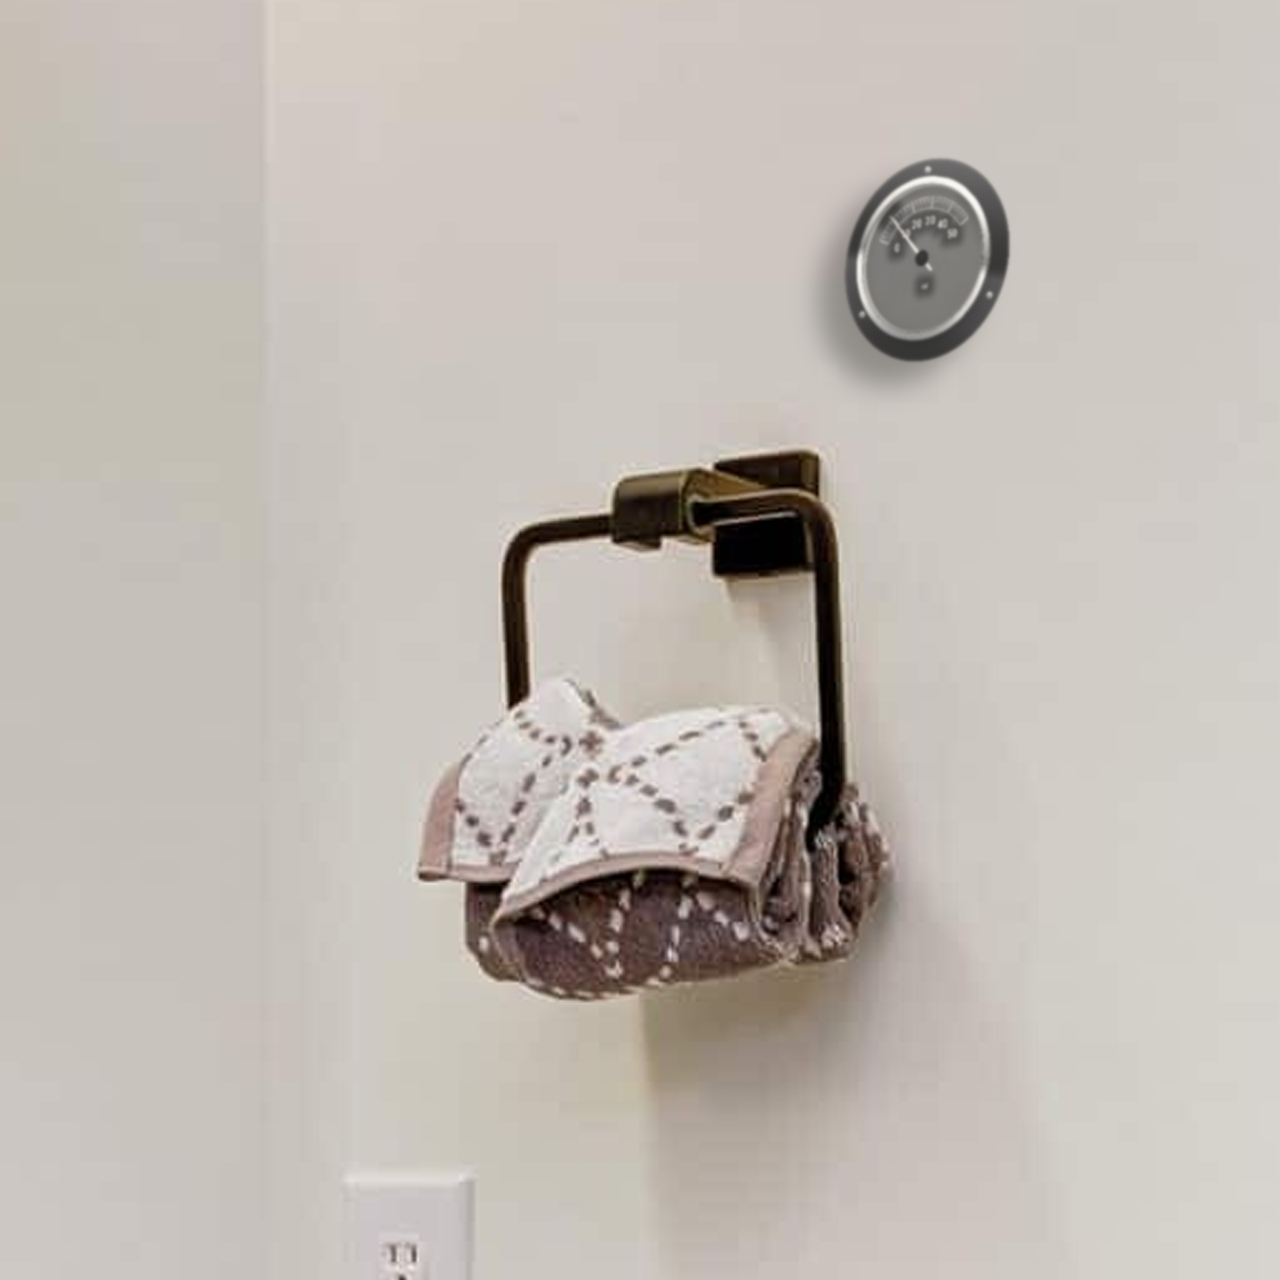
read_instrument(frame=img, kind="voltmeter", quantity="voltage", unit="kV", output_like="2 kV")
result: 10 kV
